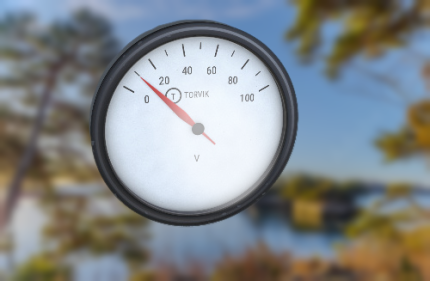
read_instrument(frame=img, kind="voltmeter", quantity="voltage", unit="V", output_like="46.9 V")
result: 10 V
